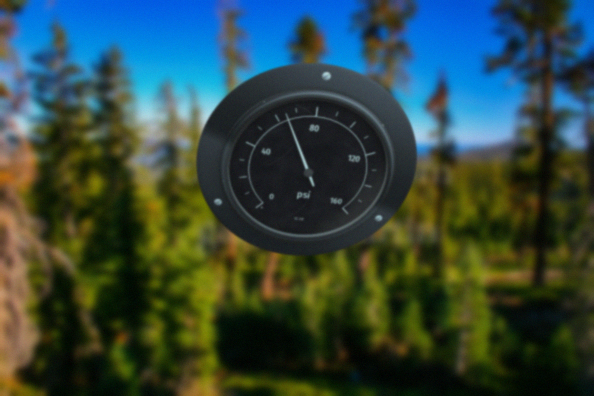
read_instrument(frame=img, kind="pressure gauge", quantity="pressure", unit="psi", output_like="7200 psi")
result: 65 psi
